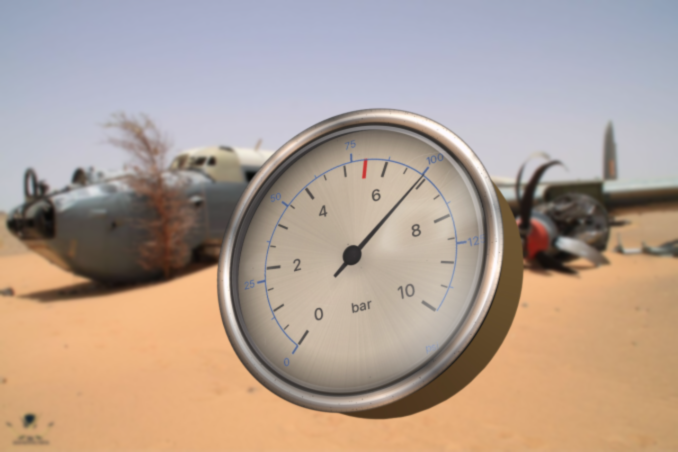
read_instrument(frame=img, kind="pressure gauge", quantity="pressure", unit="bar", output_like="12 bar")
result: 7 bar
